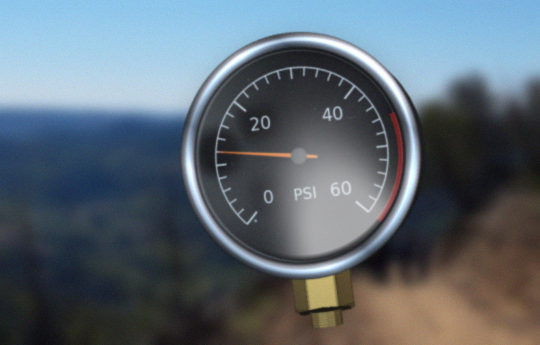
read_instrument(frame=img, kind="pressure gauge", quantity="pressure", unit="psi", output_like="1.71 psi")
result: 12 psi
